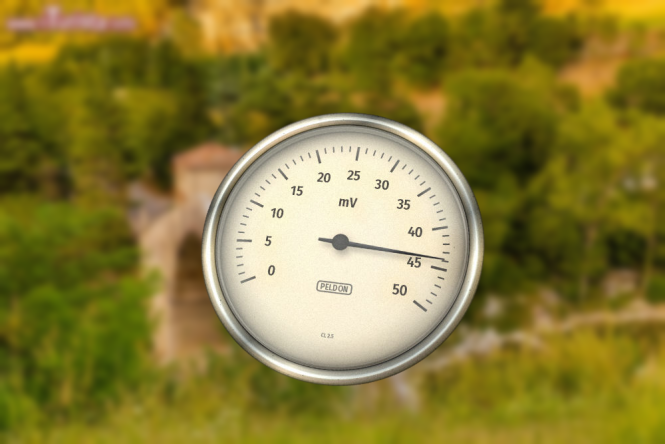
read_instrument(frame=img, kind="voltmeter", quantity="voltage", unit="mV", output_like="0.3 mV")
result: 44 mV
